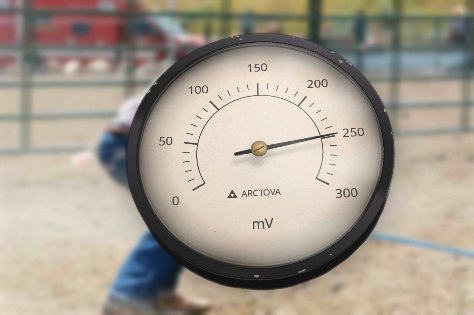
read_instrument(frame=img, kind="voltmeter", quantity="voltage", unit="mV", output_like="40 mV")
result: 250 mV
